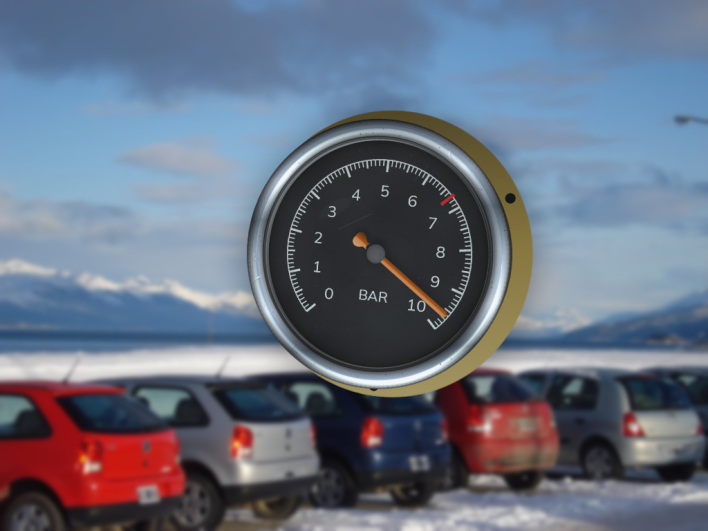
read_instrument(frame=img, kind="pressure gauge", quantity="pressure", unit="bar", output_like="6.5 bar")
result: 9.6 bar
